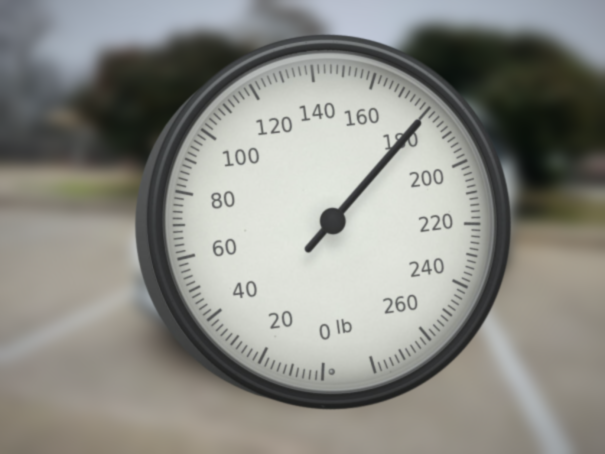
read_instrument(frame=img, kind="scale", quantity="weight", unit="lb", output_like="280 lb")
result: 180 lb
